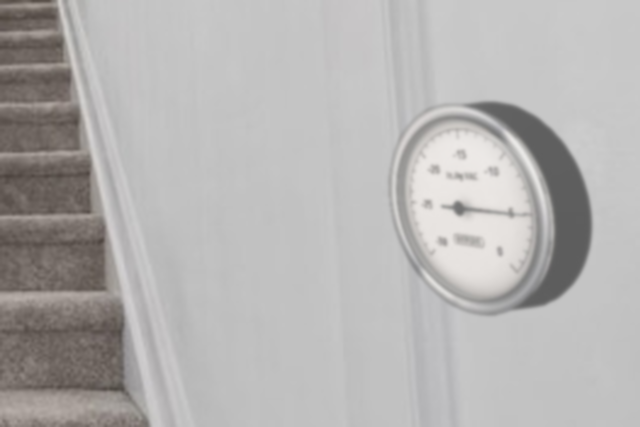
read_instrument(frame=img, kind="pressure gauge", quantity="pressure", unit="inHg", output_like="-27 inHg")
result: -5 inHg
